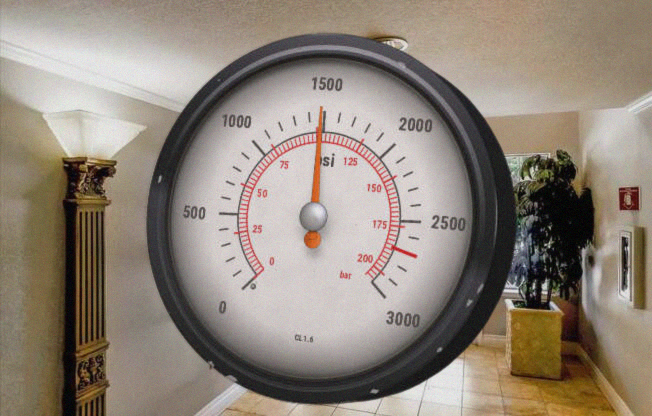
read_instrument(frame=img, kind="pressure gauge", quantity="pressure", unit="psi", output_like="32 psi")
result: 1500 psi
